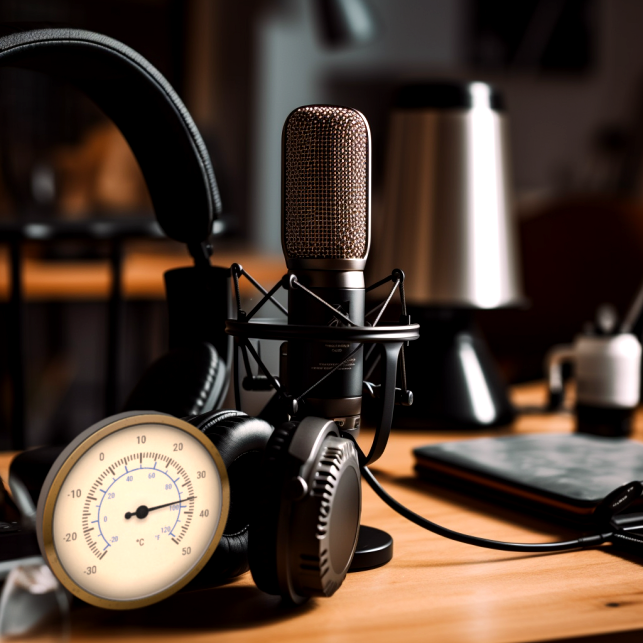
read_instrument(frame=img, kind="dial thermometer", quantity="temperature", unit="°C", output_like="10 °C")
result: 35 °C
